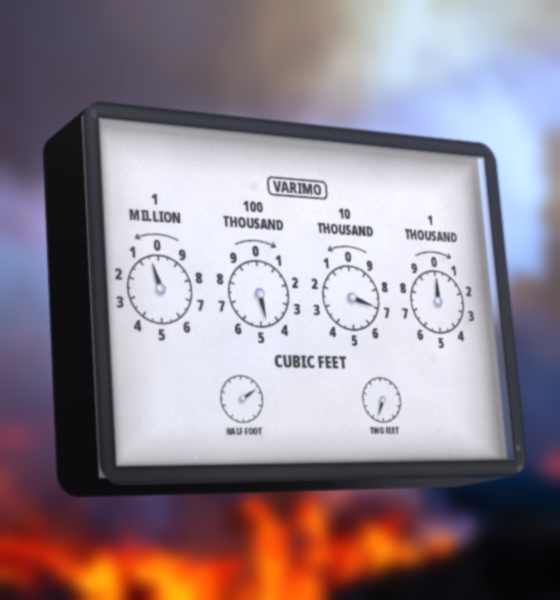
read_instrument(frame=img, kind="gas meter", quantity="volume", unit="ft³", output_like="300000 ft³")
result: 47000 ft³
